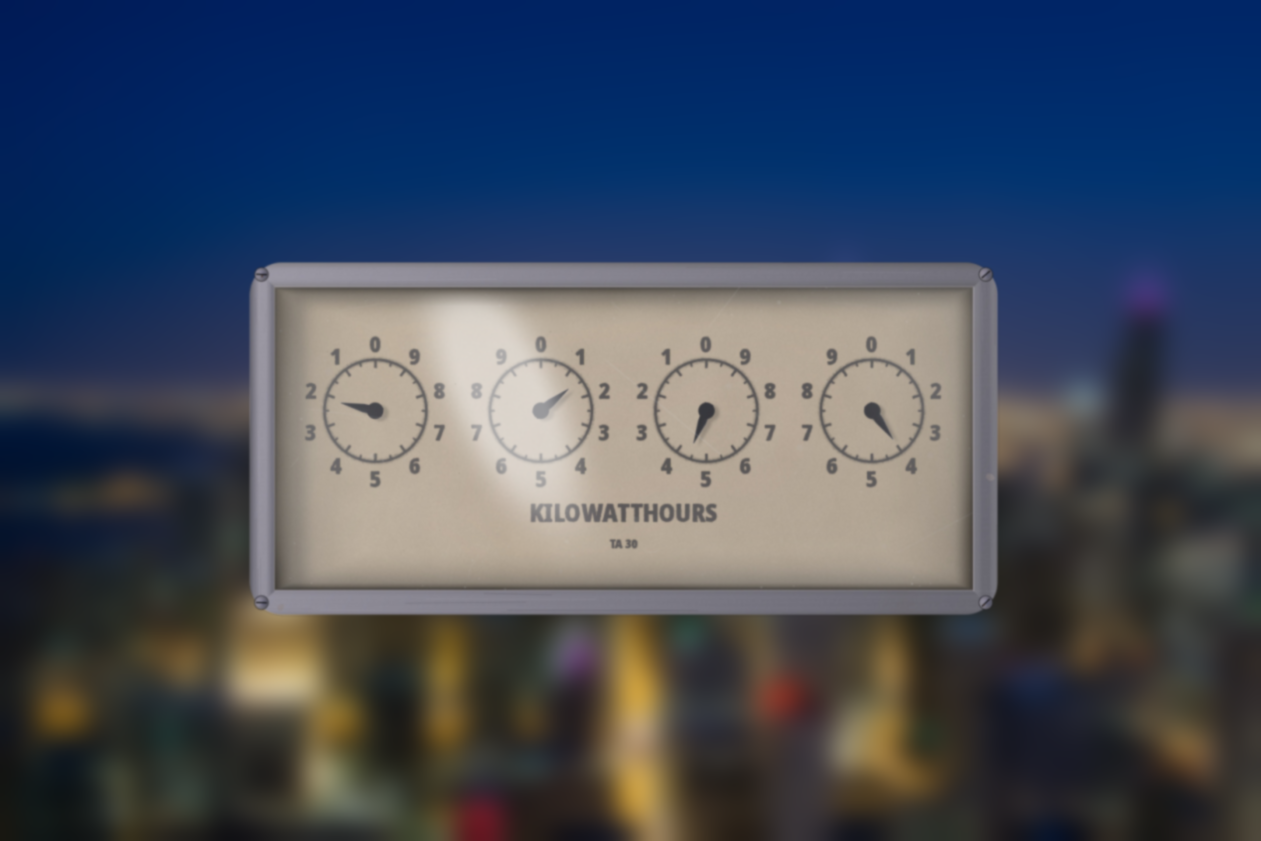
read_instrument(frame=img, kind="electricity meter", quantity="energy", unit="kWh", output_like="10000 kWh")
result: 2144 kWh
